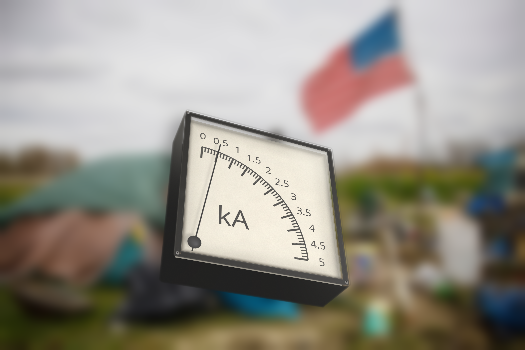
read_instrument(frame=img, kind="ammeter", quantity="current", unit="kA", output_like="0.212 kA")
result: 0.5 kA
